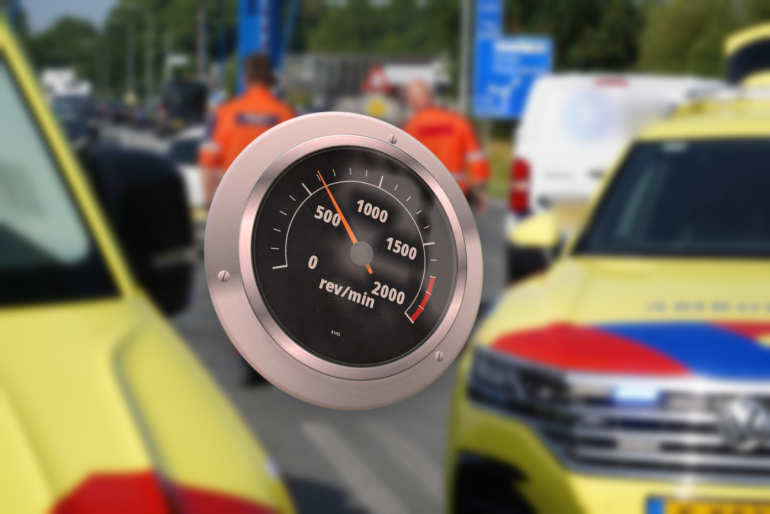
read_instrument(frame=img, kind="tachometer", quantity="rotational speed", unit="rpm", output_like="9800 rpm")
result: 600 rpm
